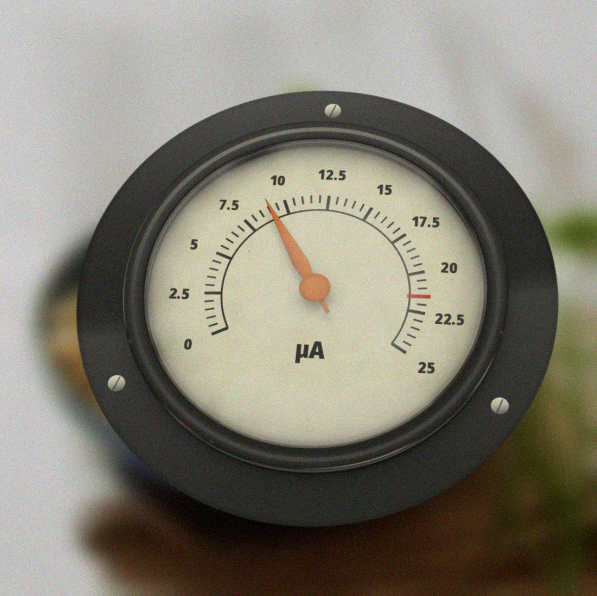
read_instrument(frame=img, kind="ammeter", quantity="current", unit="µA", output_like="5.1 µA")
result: 9 µA
